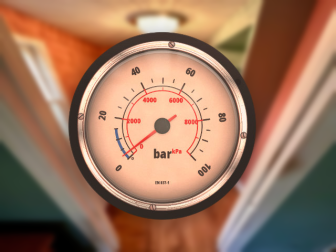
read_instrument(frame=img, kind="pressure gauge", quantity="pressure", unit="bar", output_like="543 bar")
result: 2.5 bar
